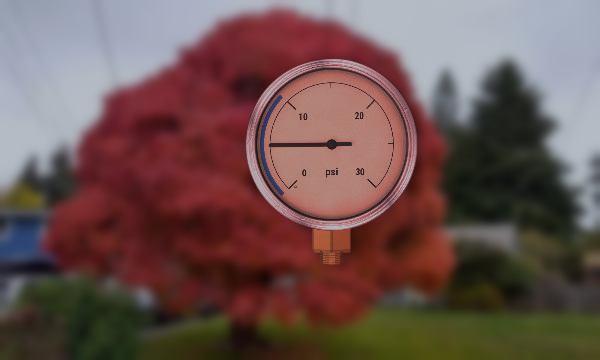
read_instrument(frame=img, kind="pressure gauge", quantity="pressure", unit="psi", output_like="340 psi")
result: 5 psi
